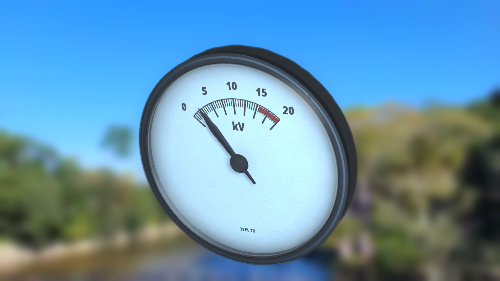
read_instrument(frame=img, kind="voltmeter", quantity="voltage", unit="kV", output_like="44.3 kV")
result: 2.5 kV
